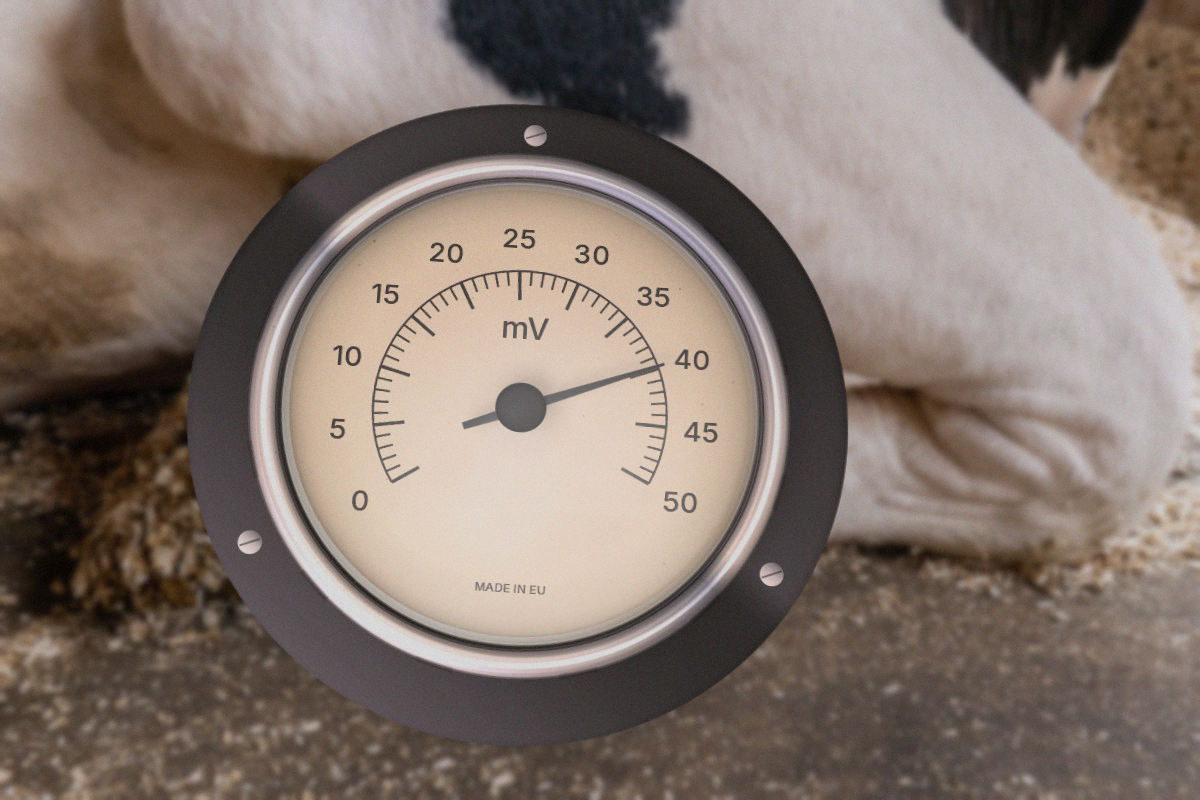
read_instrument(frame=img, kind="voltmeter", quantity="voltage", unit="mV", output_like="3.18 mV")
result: 40 mV
